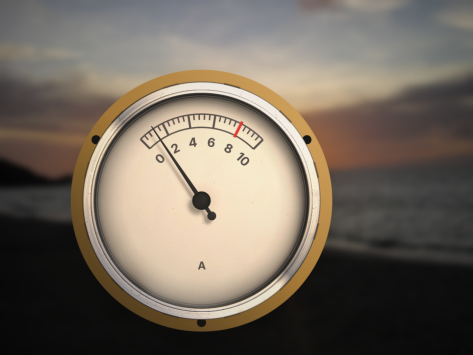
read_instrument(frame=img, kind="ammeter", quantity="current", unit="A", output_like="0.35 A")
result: 1.2 A
